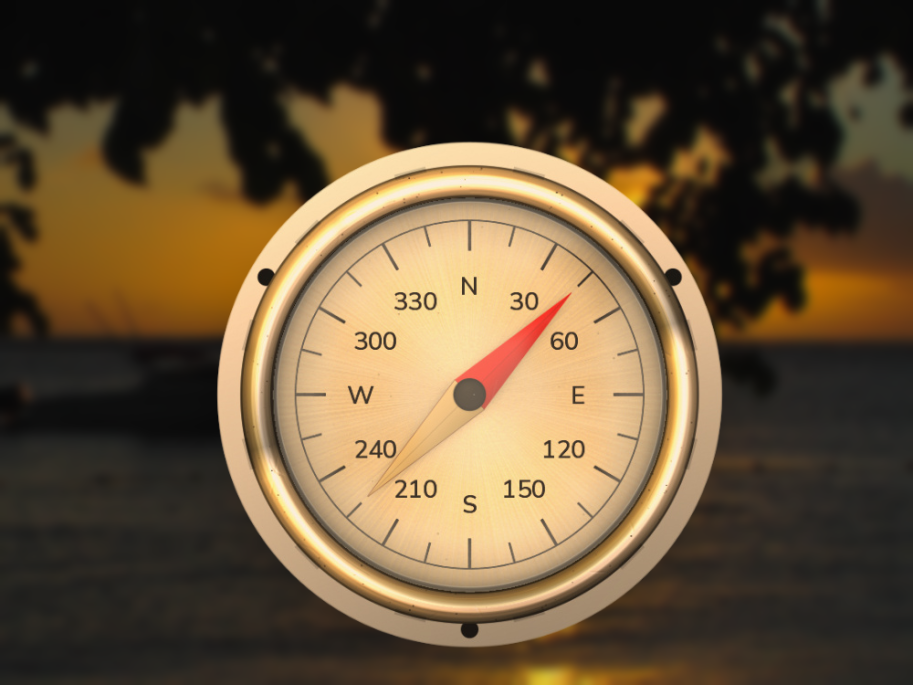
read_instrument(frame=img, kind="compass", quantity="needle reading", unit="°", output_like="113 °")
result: 45 °
